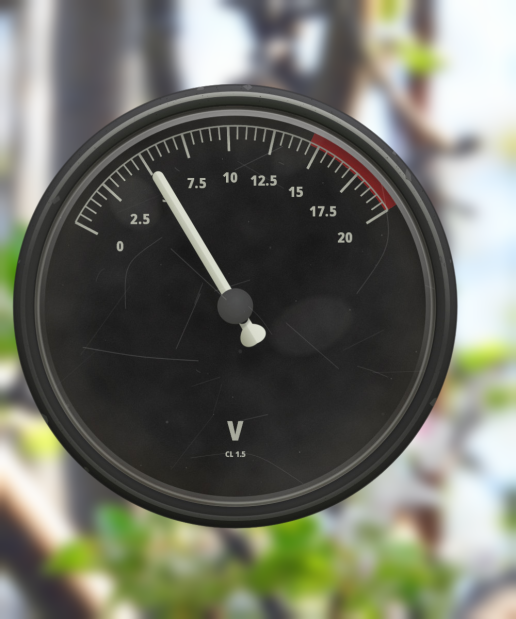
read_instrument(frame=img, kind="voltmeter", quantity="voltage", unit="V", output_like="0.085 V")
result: 5.25 V
